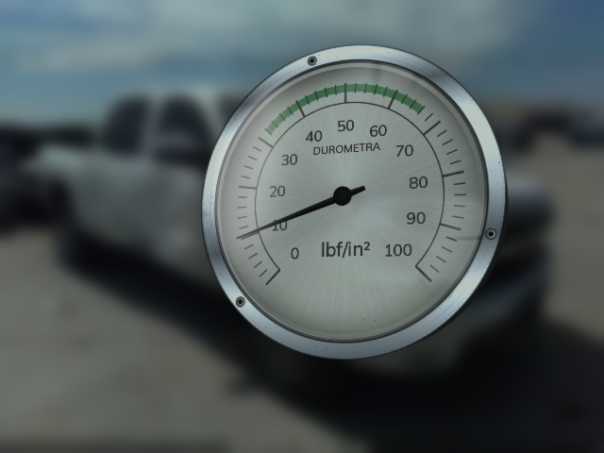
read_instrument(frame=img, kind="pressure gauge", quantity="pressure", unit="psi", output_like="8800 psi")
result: 10 psi
